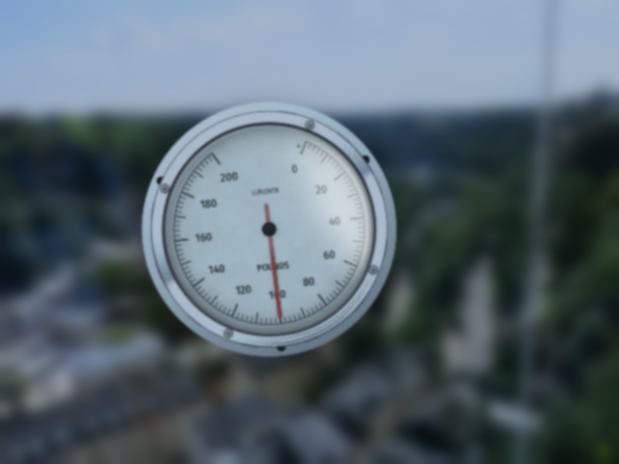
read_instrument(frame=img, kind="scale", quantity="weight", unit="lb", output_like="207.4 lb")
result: 100 lb
